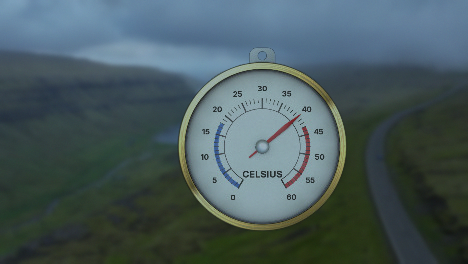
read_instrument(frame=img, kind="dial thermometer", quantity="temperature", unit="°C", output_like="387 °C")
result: 40 °C
